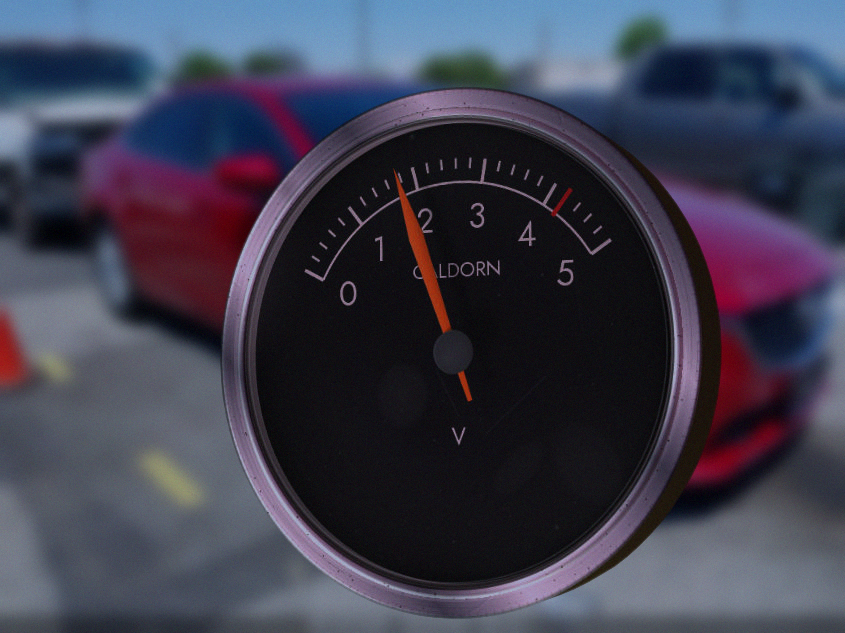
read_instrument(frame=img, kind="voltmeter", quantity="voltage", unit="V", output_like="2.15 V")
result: 1.8 V
